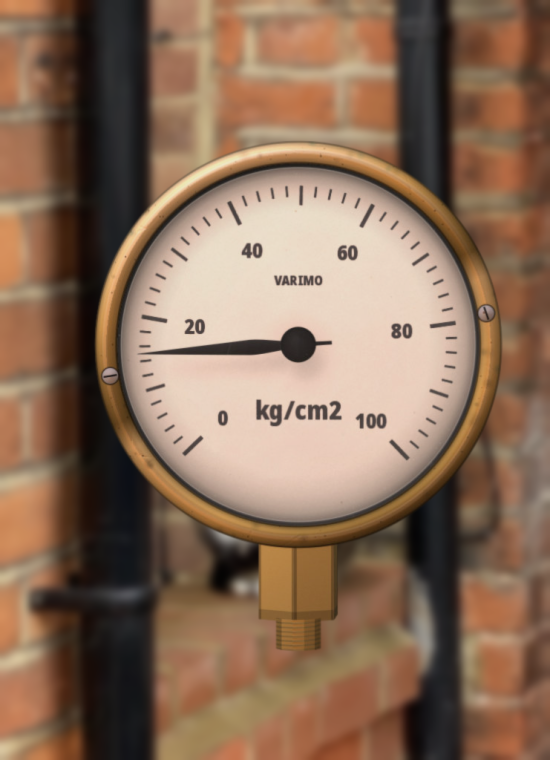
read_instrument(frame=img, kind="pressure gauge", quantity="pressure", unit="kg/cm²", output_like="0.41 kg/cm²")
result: 15 kg/cm²
